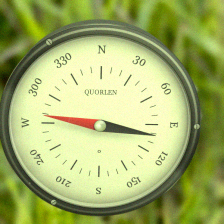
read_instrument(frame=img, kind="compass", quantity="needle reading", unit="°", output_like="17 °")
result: 280 °
